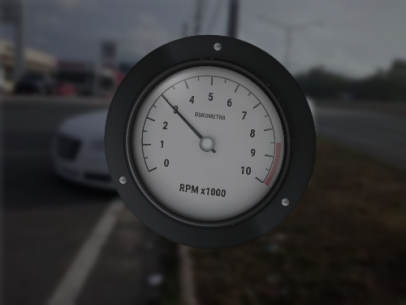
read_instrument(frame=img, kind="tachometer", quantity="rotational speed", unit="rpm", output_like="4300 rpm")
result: 3000 rpm
